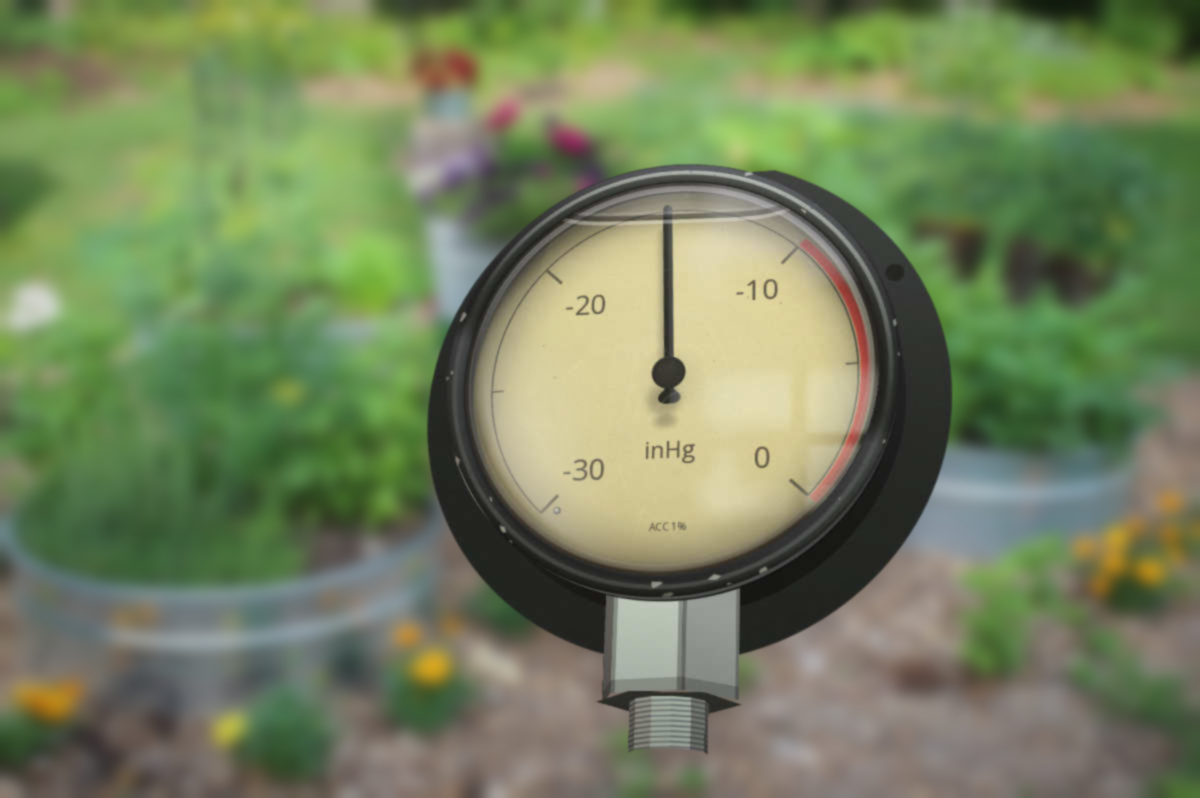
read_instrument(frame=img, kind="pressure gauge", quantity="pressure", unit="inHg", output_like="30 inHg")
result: -15 inHg
